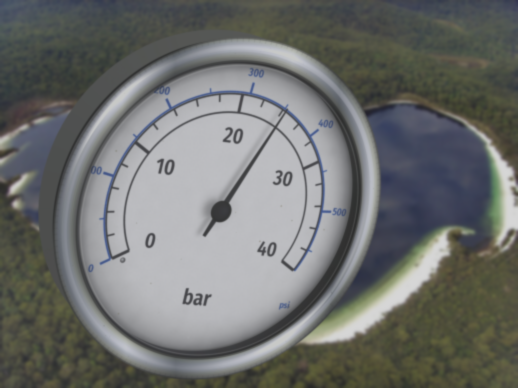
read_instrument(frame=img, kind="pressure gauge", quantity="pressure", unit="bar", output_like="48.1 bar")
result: 24 bar
